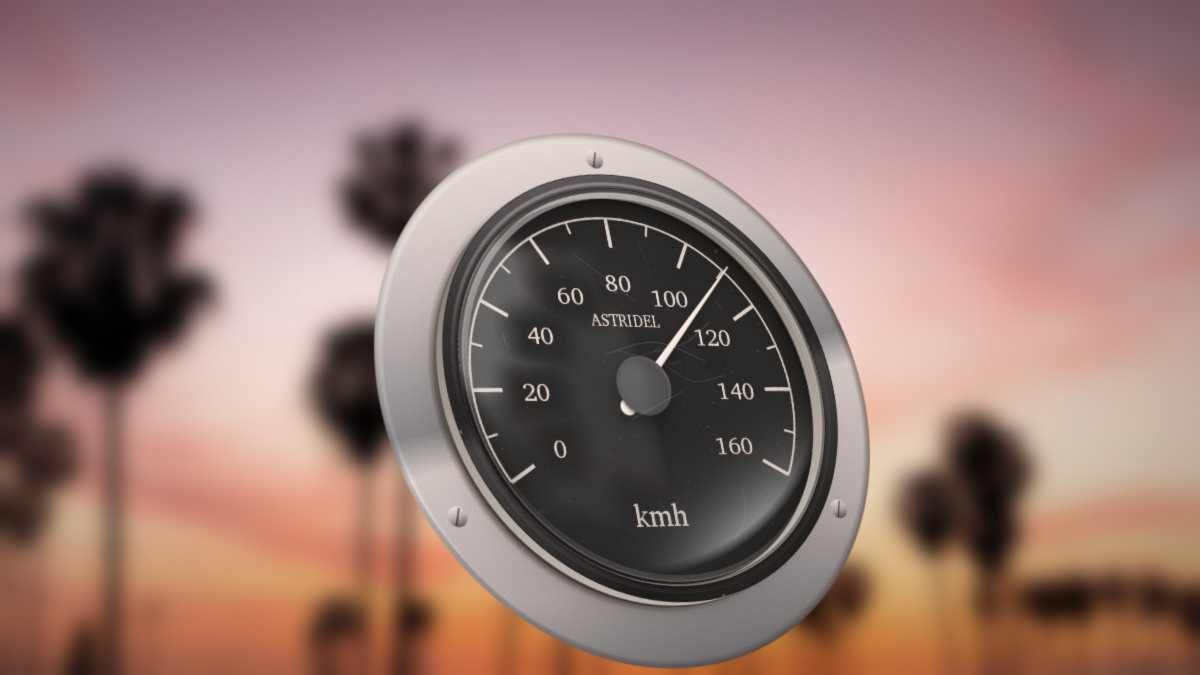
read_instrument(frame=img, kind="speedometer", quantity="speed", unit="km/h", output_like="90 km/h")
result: 110 km/h
